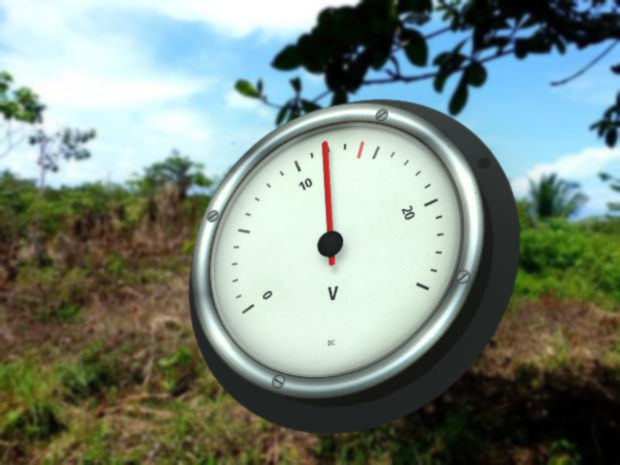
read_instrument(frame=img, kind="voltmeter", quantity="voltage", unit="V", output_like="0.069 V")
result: 12 V
